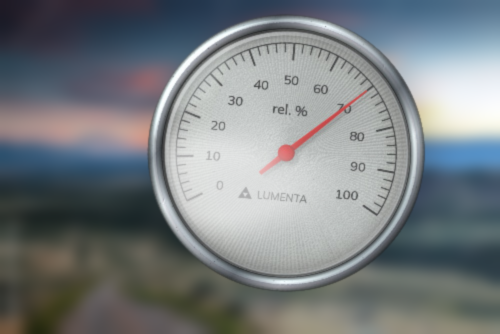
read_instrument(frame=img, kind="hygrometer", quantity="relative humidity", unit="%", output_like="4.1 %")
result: 70 %
